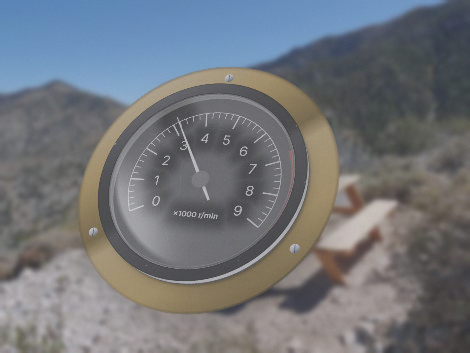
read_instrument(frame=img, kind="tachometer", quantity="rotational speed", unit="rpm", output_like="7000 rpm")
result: 3200 rpm
